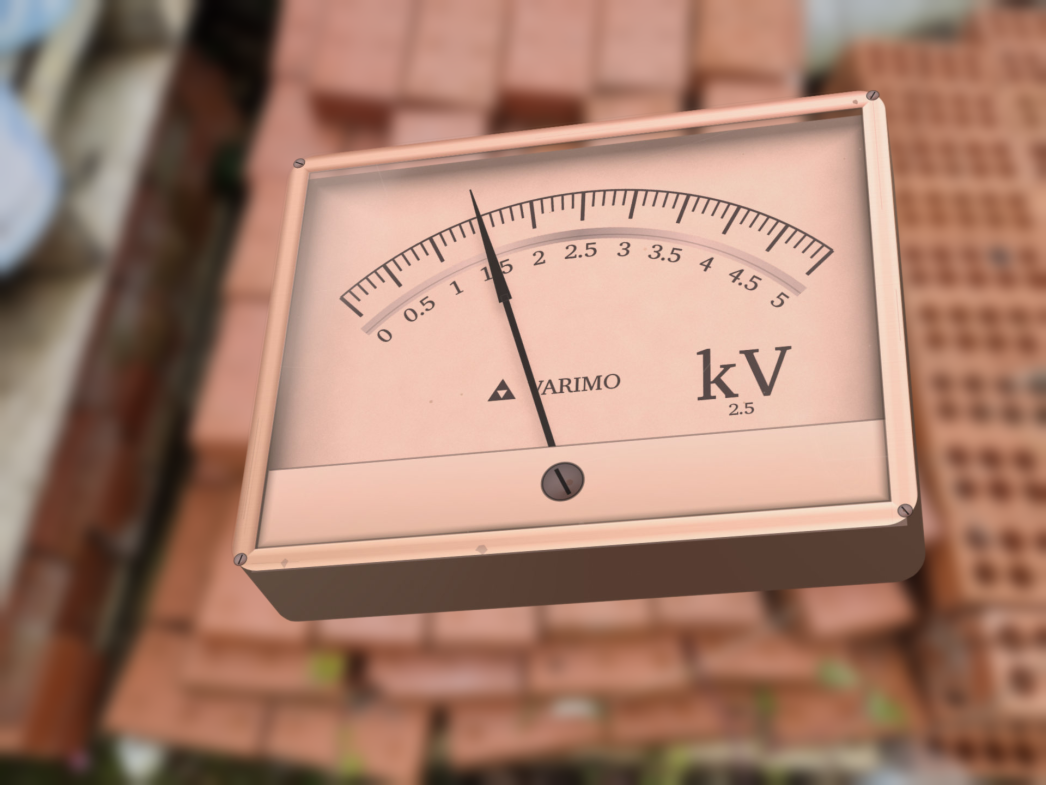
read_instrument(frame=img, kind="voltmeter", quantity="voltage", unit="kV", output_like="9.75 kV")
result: 1.5 kV
